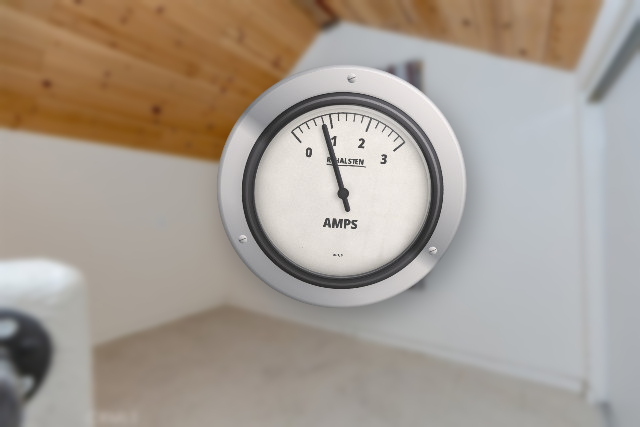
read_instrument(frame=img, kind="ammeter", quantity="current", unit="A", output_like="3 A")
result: 0.8 A
